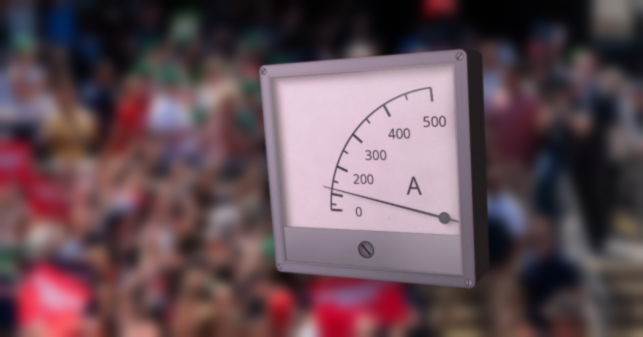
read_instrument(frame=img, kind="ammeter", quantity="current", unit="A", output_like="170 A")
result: 125 A
